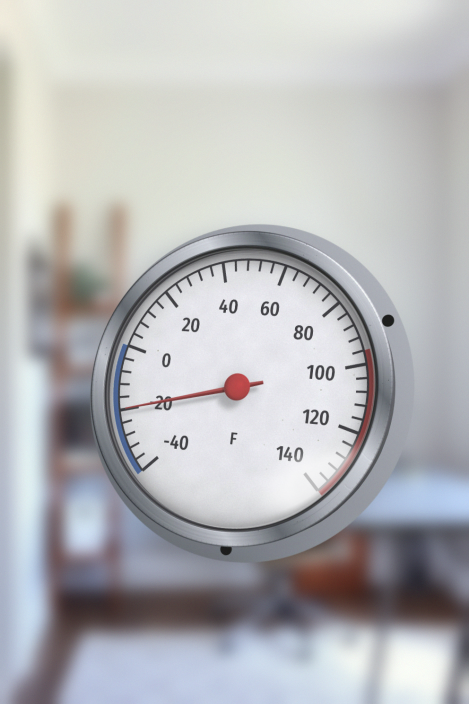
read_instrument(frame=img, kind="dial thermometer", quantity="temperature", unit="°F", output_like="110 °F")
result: -20 °F
